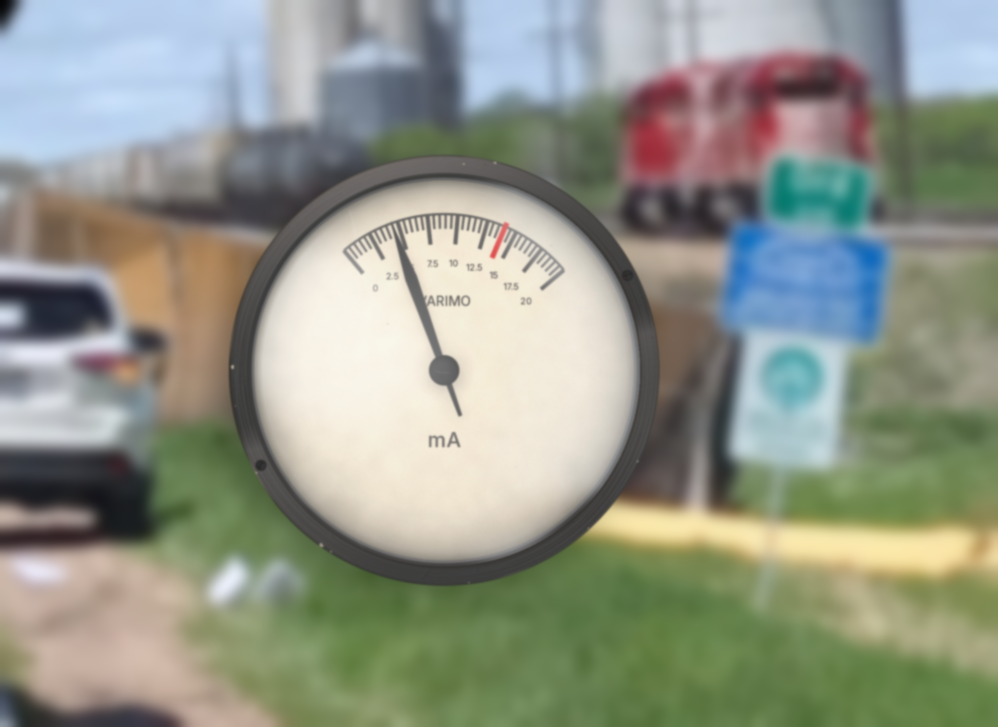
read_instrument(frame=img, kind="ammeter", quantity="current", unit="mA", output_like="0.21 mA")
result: 4.5 mA
